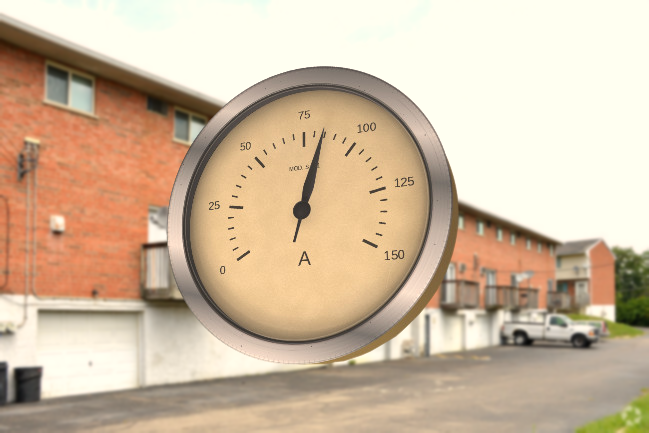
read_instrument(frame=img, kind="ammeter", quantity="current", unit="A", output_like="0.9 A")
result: 85 A
